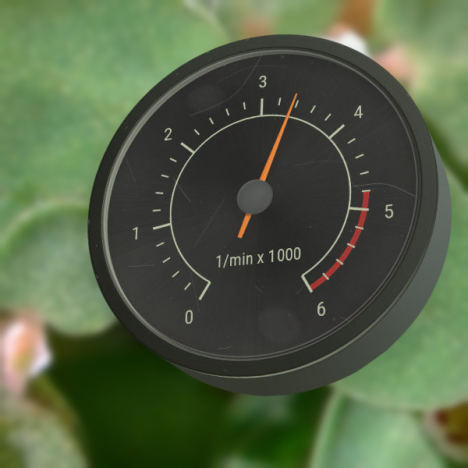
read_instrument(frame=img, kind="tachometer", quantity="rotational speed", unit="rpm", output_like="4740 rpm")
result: 3400 rpm
